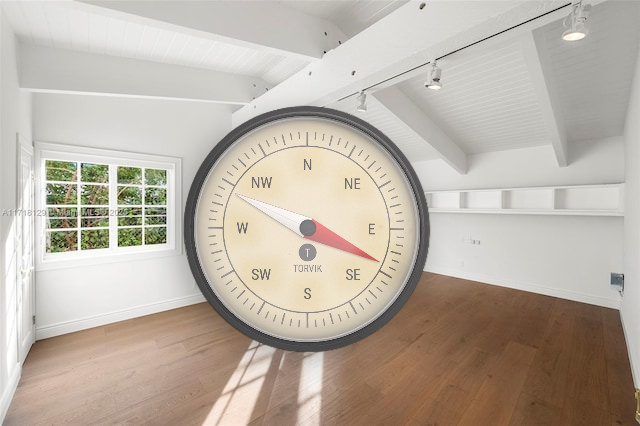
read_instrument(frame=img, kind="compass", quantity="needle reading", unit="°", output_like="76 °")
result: 115 °
